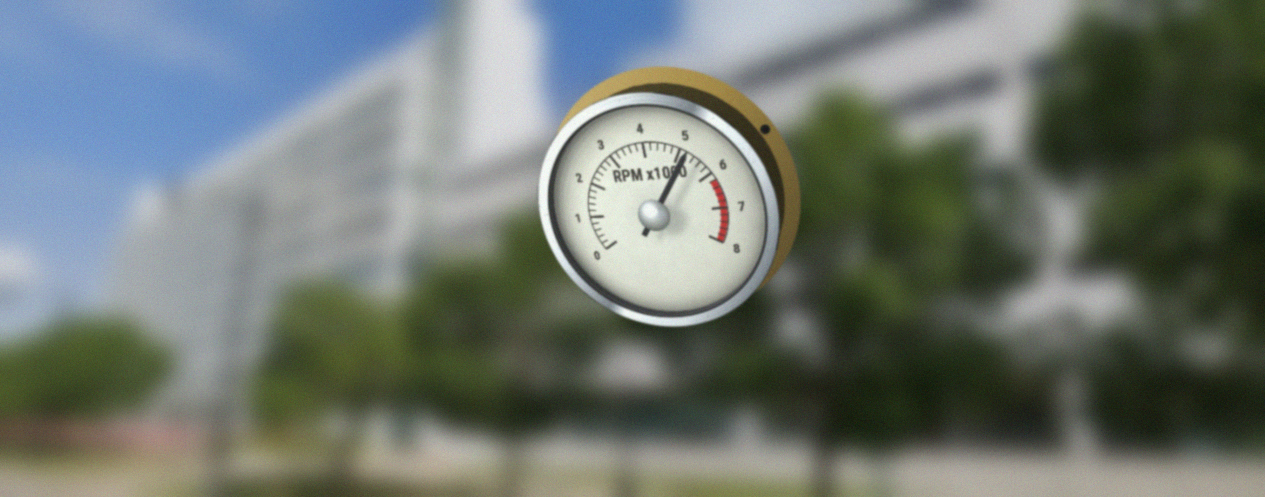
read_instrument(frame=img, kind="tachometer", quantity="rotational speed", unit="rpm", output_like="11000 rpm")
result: 5200 rpm
